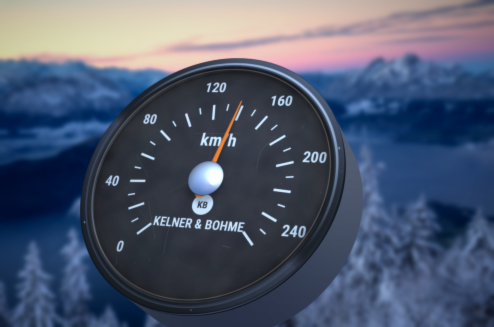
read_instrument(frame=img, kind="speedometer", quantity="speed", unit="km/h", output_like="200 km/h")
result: 140 km/h
